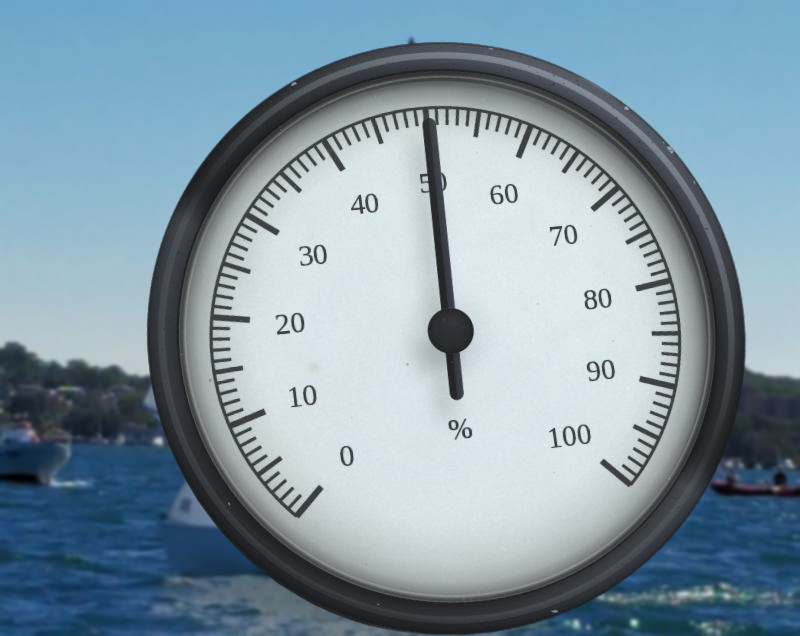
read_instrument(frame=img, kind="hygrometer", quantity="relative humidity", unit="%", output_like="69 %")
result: 50 %
